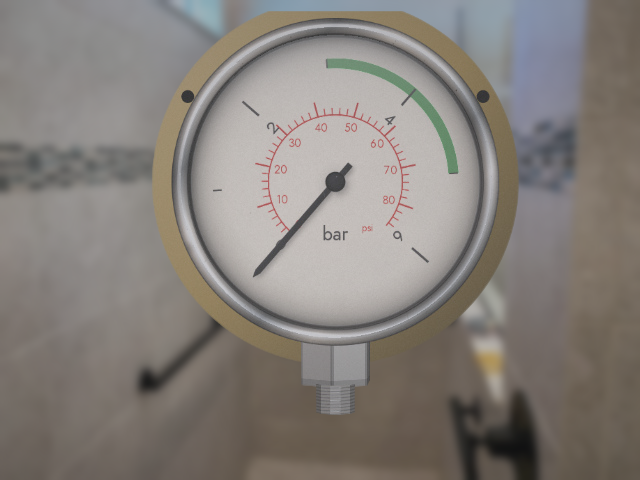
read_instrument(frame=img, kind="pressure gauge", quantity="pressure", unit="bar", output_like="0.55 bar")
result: 0 bar
